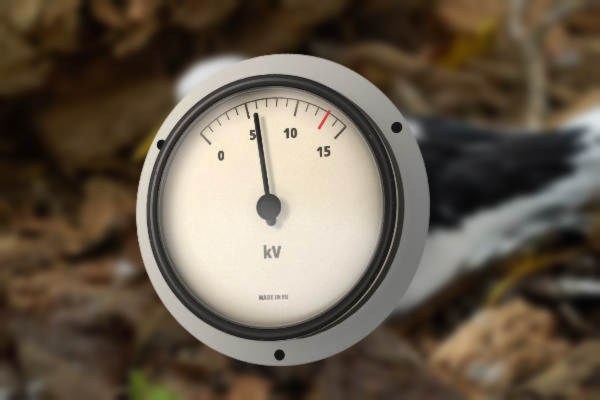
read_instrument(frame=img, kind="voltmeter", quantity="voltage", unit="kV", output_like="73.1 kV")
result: 6 kV
